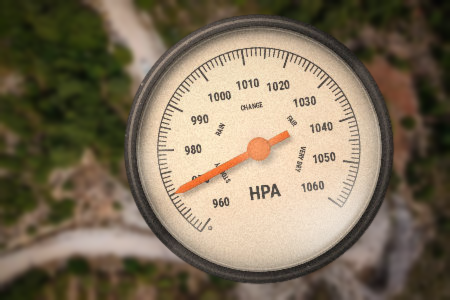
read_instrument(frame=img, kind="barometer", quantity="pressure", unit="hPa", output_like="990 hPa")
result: 970 hPa
